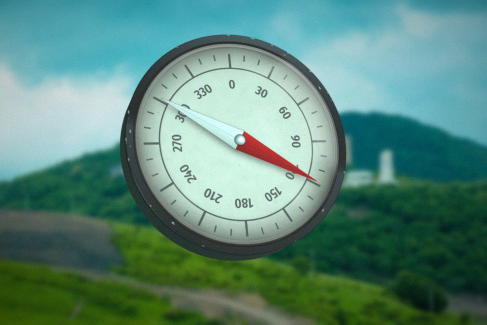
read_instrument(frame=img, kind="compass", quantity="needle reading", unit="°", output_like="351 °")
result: 120 °
